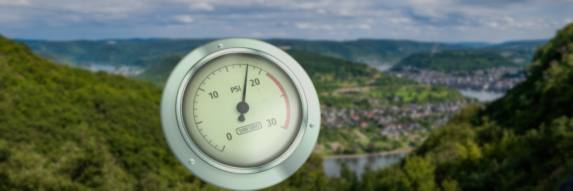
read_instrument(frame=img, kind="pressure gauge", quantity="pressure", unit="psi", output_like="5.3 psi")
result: 18 psi
